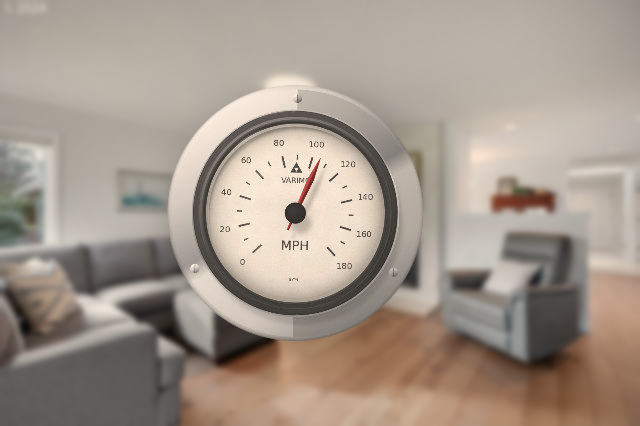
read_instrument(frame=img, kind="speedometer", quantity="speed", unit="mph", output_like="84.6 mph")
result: 105 mph
